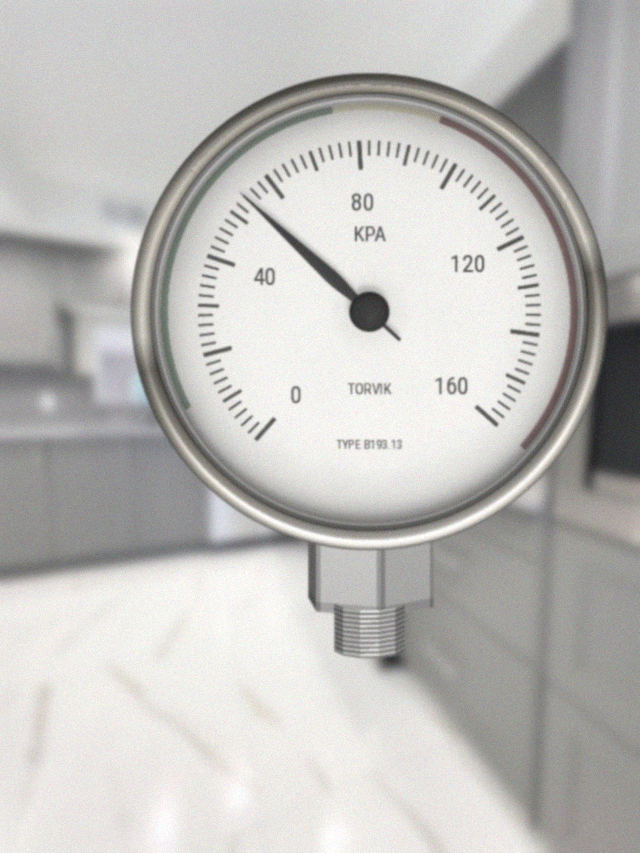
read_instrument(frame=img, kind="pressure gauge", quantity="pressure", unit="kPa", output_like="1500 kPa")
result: 54 kPa
